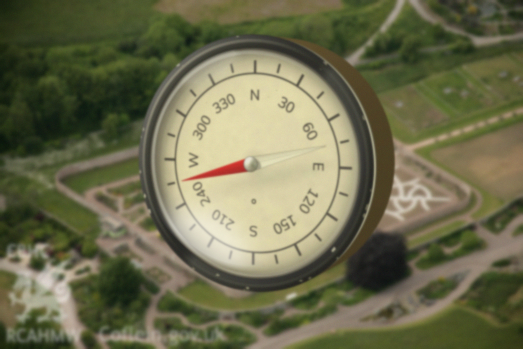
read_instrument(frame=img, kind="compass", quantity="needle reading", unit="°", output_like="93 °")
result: 255 °
